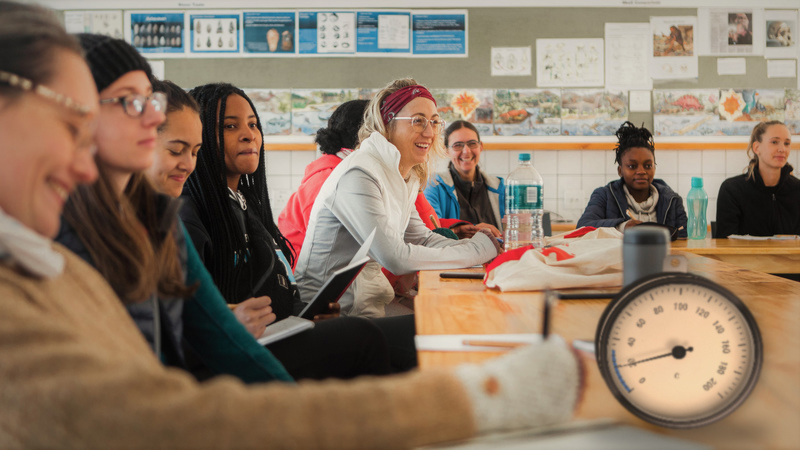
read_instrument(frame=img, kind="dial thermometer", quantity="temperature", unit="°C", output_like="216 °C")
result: 20 °C
